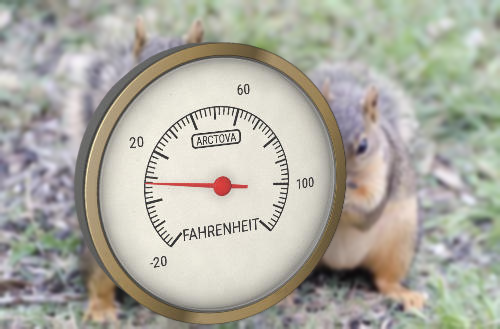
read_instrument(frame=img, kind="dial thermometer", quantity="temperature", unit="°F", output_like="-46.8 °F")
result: 8 °F
